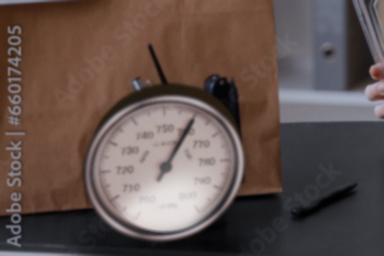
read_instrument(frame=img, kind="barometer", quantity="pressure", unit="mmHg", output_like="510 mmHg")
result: 760 mmHg
